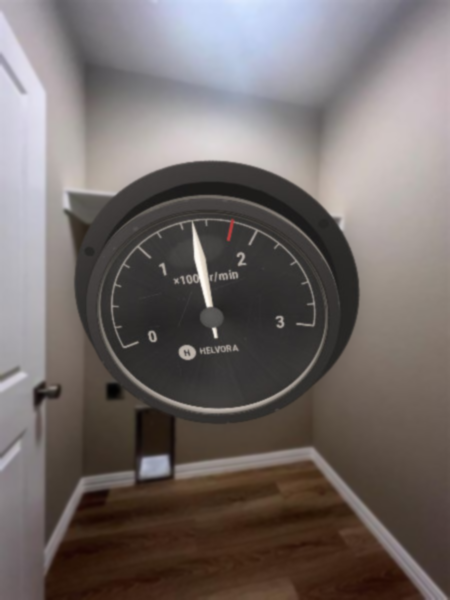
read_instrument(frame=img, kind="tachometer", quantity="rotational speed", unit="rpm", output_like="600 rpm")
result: 1500 rpm
